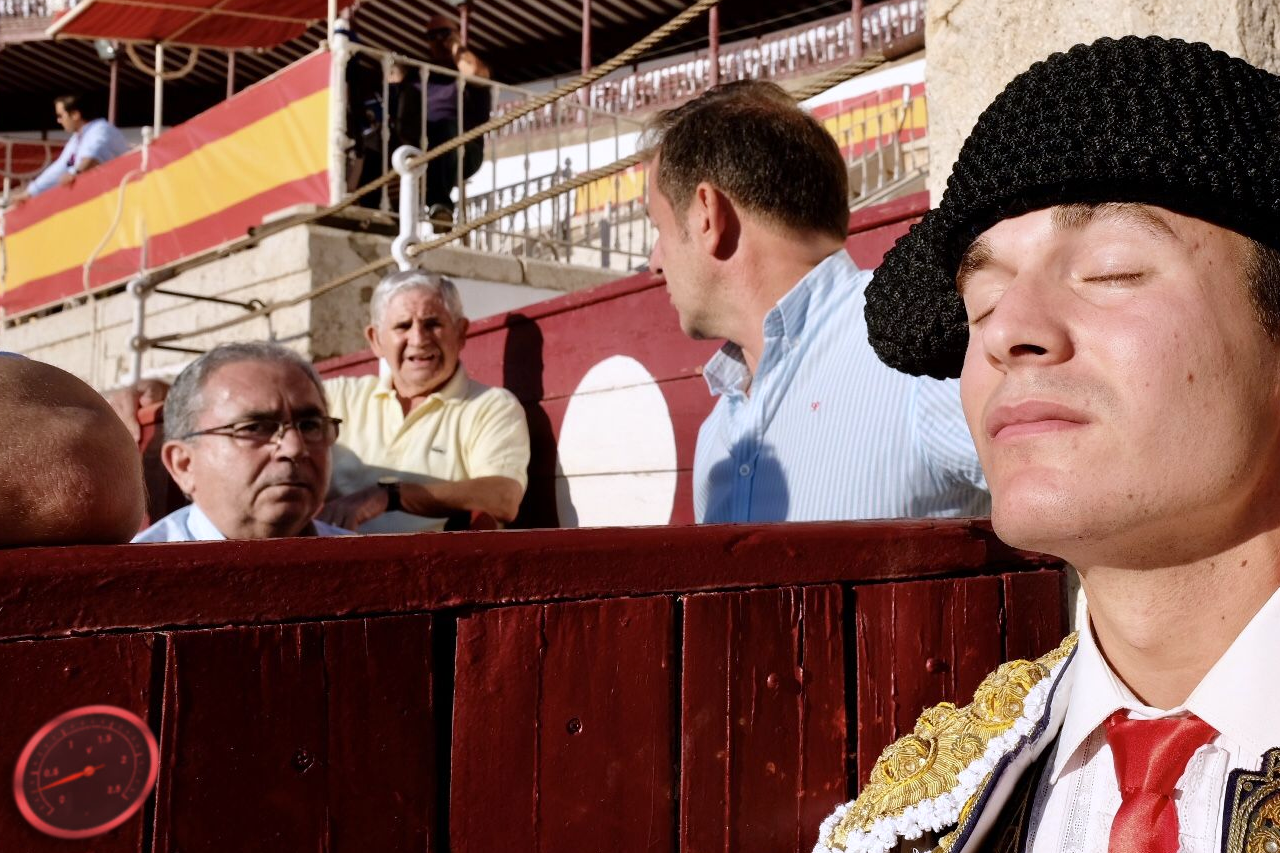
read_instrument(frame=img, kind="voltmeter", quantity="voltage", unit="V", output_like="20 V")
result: 0.3 V
